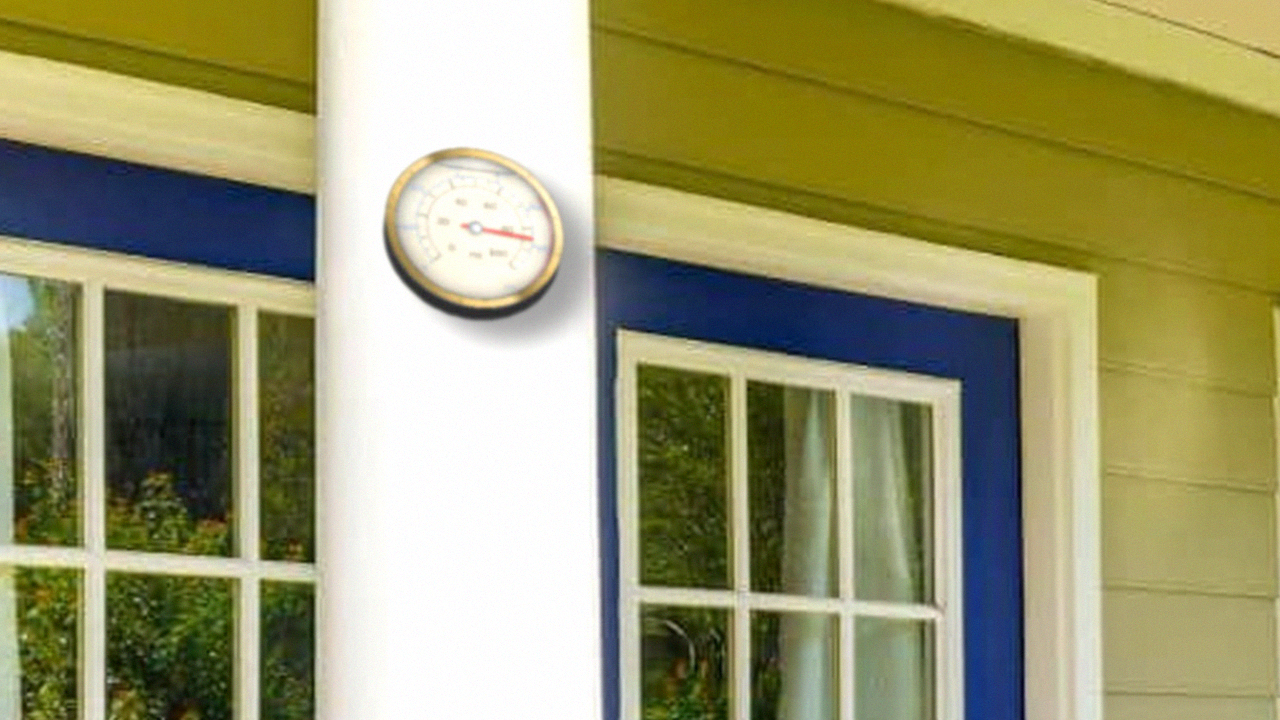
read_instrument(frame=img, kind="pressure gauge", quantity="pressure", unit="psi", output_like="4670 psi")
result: 85 psi
